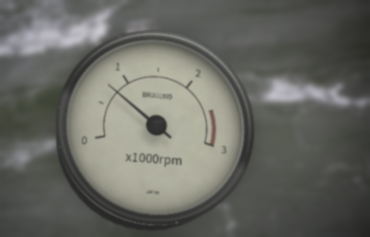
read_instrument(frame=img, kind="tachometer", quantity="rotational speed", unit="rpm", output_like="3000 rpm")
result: 750 rpm
